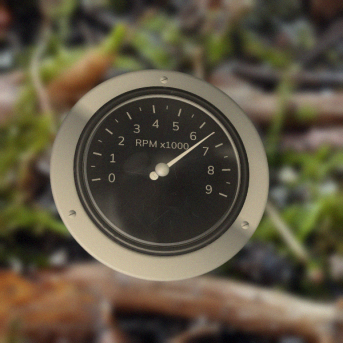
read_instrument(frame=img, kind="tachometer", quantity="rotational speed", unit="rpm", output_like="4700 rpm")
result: 6500 rpm
